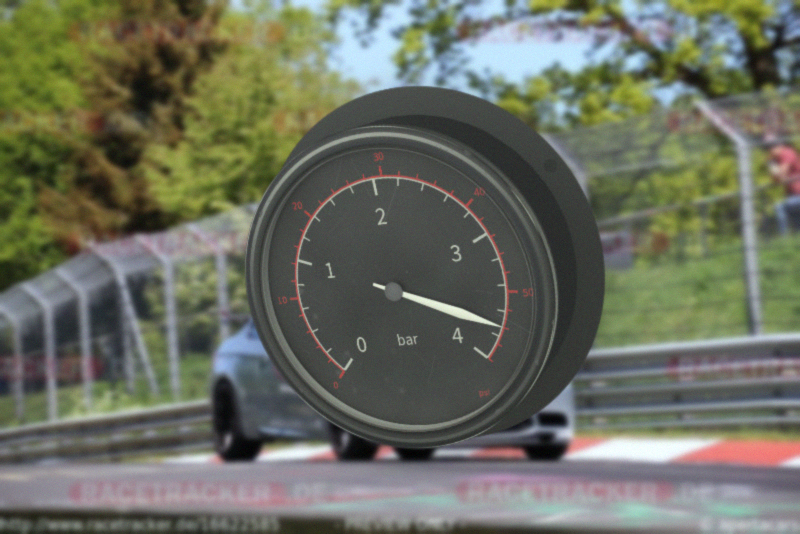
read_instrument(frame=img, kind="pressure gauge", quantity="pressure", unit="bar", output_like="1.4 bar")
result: 3.7 bar
